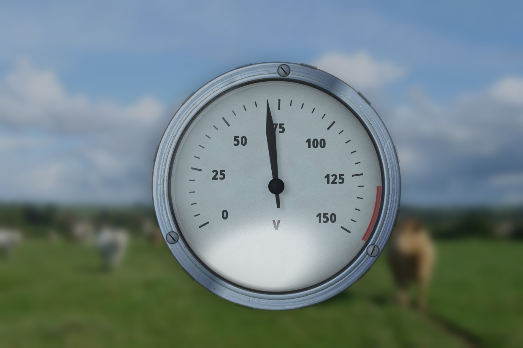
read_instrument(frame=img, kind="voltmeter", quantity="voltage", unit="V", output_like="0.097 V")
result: 70 V
